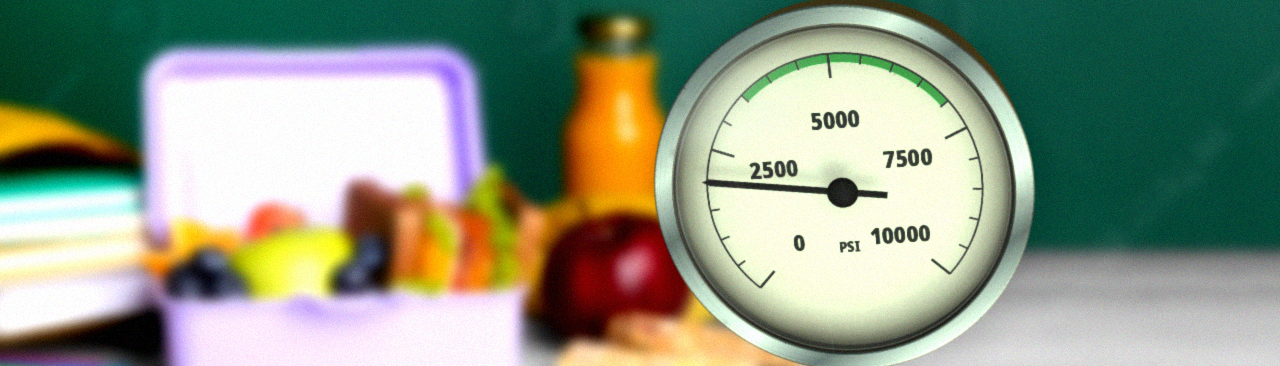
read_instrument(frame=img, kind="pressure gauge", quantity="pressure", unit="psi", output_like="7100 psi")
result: 2000 psi
